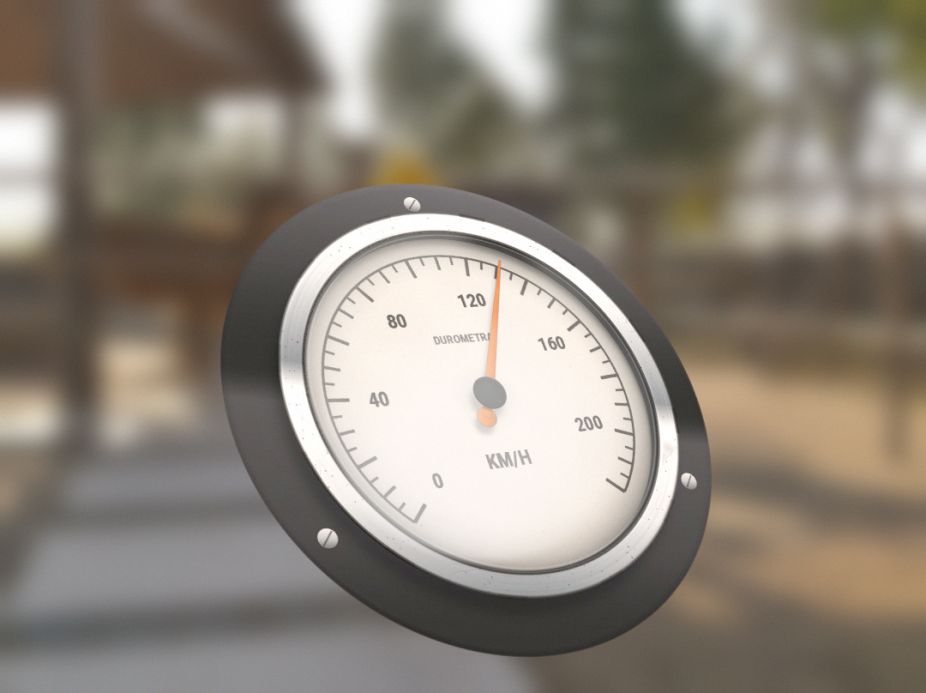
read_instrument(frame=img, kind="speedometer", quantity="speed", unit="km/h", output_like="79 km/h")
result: 130 km/h
